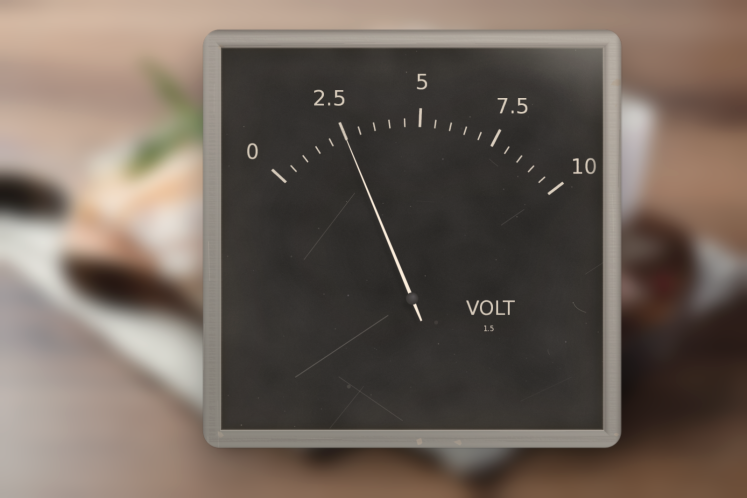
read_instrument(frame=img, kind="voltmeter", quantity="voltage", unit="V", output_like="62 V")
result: 2.5 V
